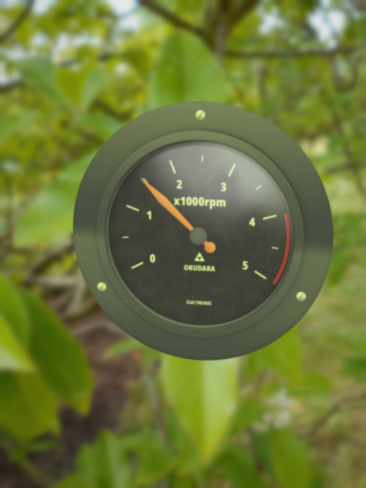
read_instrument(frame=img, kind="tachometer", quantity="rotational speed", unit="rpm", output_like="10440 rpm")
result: 1500 rpm
